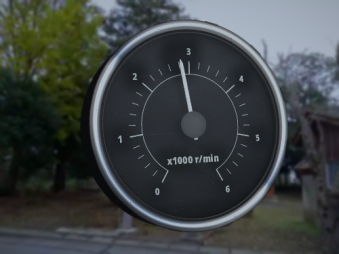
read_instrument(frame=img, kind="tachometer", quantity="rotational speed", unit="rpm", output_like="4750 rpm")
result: 2800 rpm
